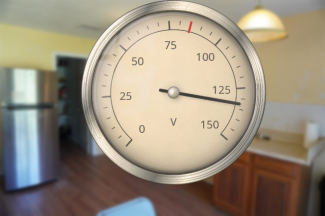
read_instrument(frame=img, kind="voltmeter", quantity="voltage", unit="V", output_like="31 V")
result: 132.5 V
